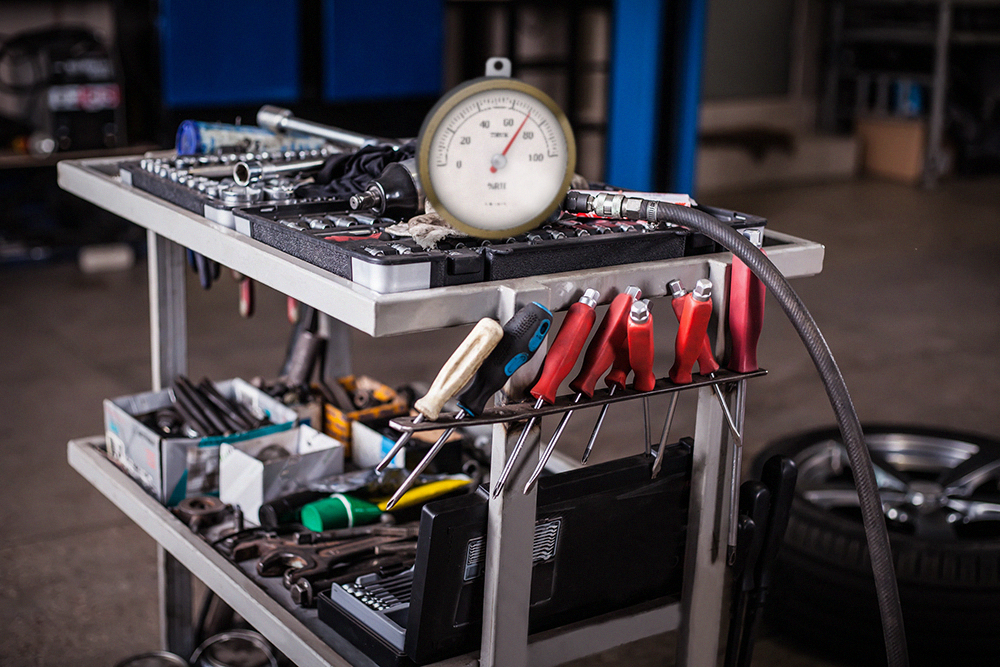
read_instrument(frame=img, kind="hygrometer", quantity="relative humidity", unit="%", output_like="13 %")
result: 70 %
